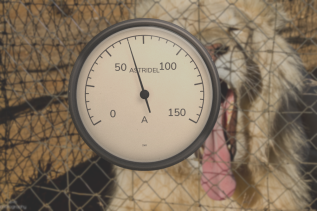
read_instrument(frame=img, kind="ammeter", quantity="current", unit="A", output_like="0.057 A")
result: 65 A
